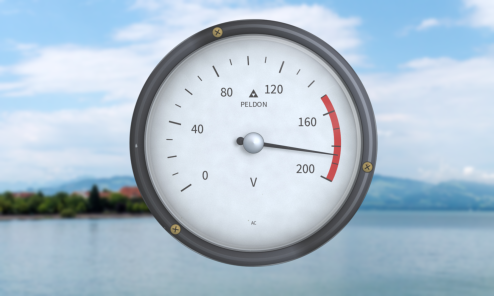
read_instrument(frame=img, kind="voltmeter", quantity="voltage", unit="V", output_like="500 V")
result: 185 V
